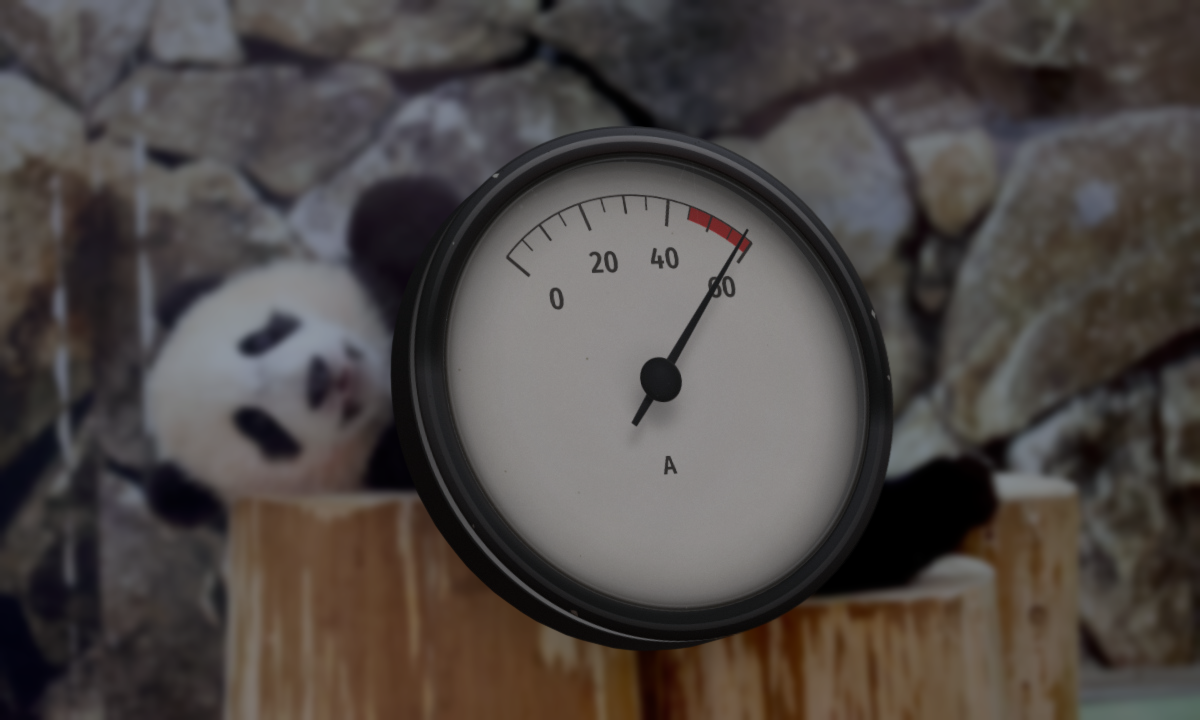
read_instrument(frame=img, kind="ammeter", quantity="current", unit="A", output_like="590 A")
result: 57.5 A
